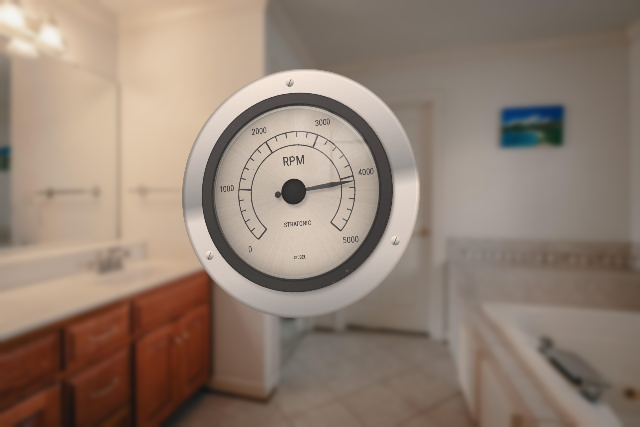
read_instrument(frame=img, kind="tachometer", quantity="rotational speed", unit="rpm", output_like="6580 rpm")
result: 4100 rpm
